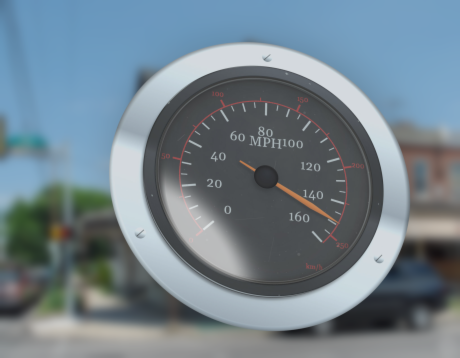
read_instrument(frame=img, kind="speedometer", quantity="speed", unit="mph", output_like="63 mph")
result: 150 mph
